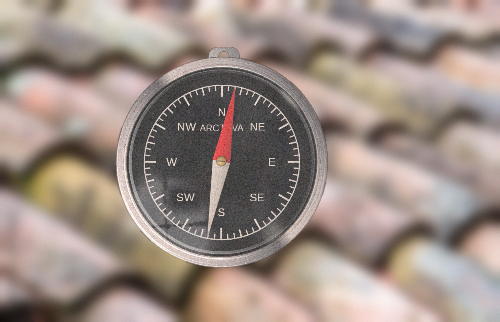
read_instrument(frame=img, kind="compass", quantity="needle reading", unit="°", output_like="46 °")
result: 10 °
